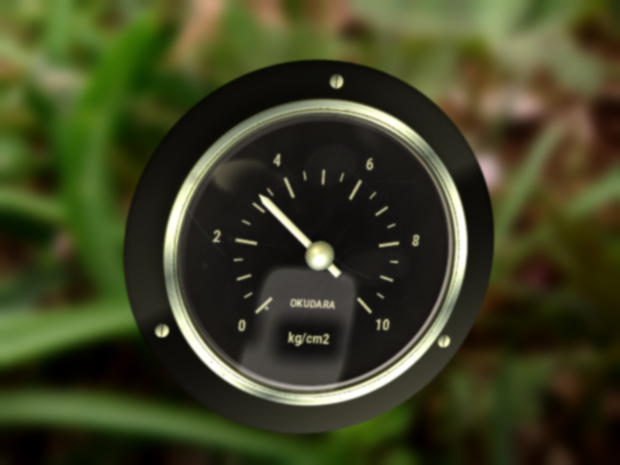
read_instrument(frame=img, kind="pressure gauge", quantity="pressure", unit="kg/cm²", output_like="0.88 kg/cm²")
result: 3.25 kg/cm²
